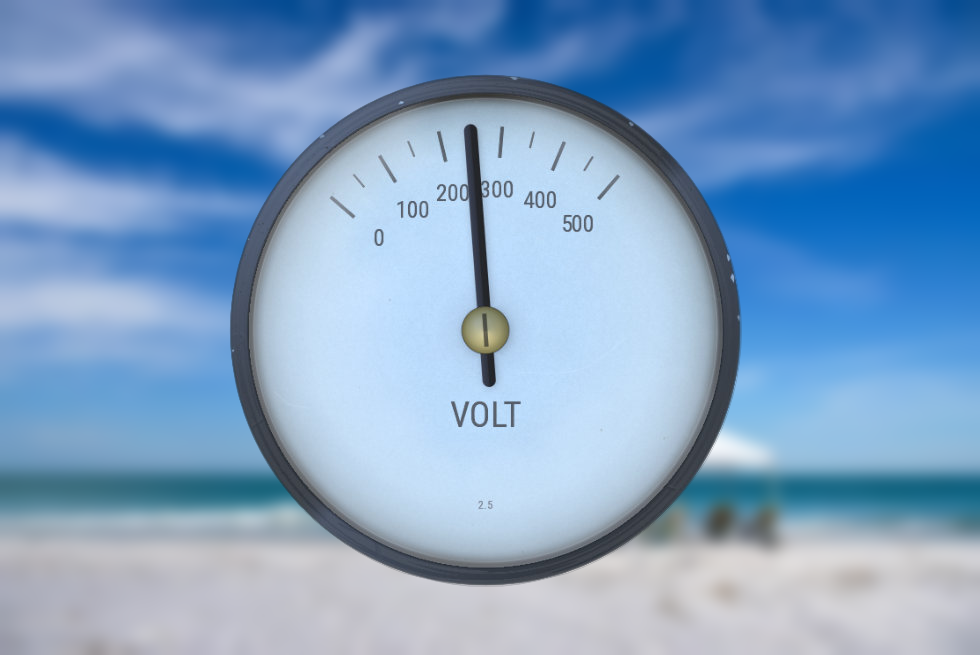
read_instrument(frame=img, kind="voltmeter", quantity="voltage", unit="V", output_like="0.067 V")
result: 250 V
